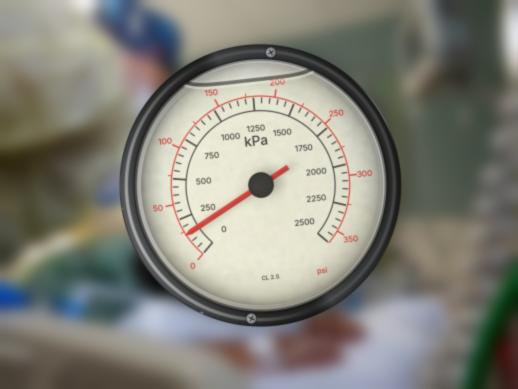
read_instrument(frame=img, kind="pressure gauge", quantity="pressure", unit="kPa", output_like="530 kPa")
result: 150 kPa
